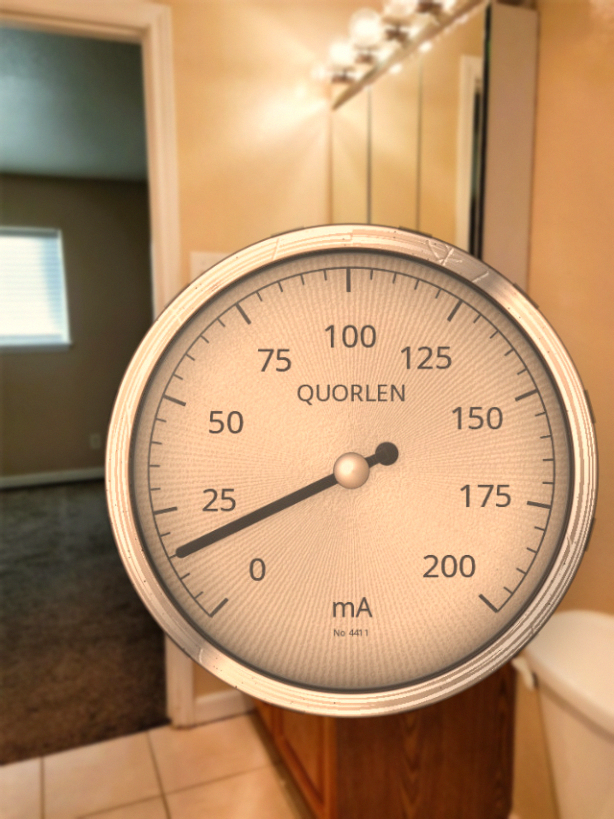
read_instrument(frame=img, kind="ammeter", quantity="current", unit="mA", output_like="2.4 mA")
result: 15 mA
